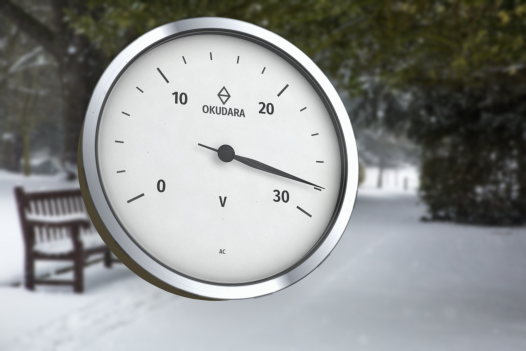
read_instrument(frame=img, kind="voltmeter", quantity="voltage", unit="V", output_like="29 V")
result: 28 V
